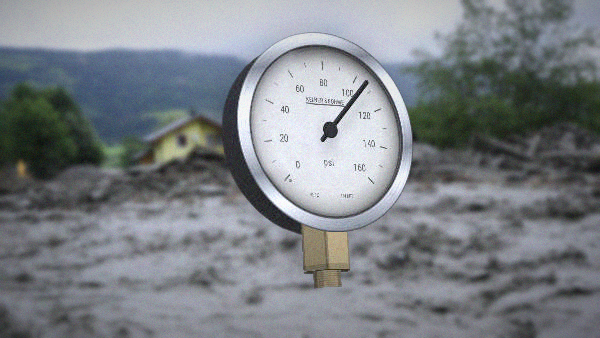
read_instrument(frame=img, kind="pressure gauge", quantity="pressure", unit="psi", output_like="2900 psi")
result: 105 psi
